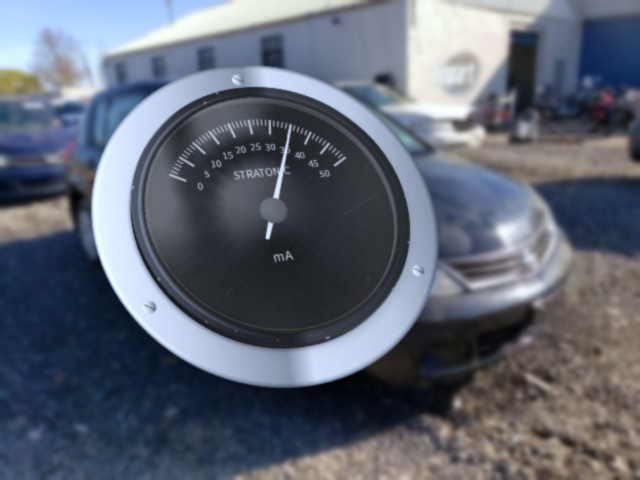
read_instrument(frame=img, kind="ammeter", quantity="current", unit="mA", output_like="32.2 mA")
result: 35 mA
